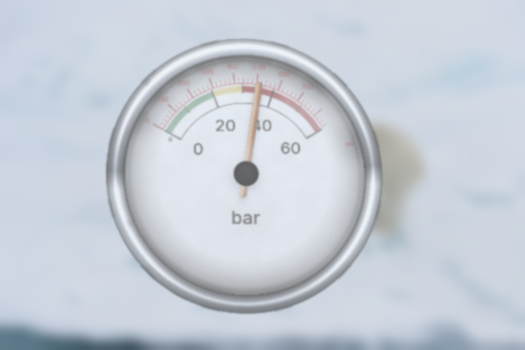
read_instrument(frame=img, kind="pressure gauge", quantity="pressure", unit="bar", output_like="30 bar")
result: 35 bar
